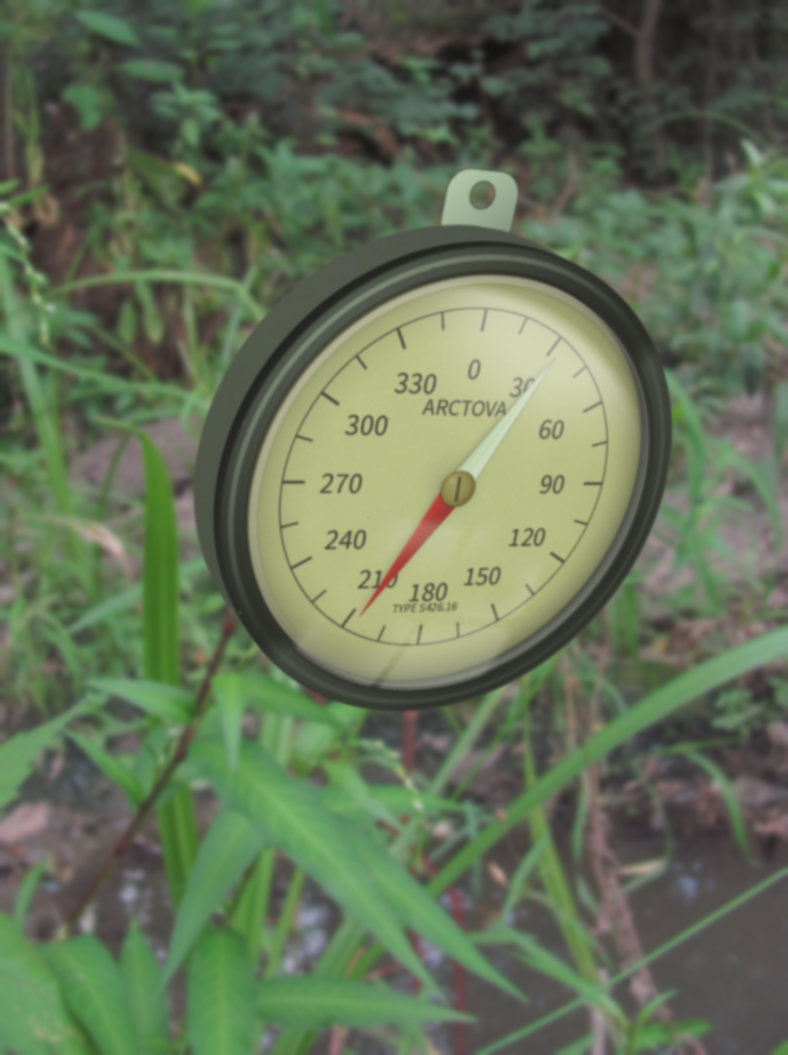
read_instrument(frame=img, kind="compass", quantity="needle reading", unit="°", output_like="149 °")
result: 210 °
